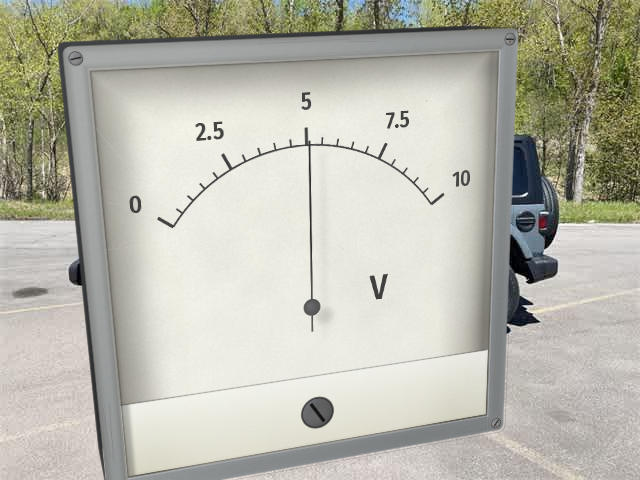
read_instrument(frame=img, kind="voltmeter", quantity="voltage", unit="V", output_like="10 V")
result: 5 V
